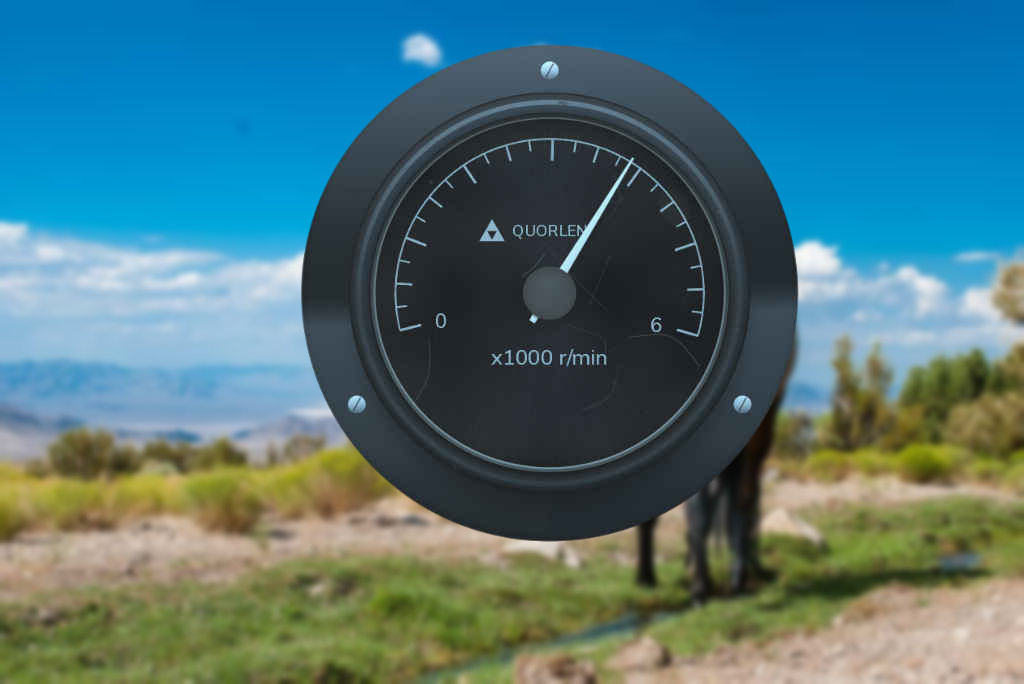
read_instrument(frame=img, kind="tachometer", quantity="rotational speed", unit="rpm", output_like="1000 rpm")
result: 3875 rpm
